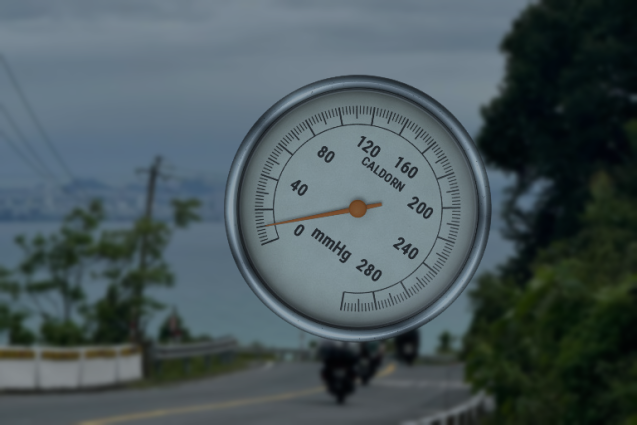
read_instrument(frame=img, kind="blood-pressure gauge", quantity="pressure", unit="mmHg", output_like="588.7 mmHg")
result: 10 mmHg
